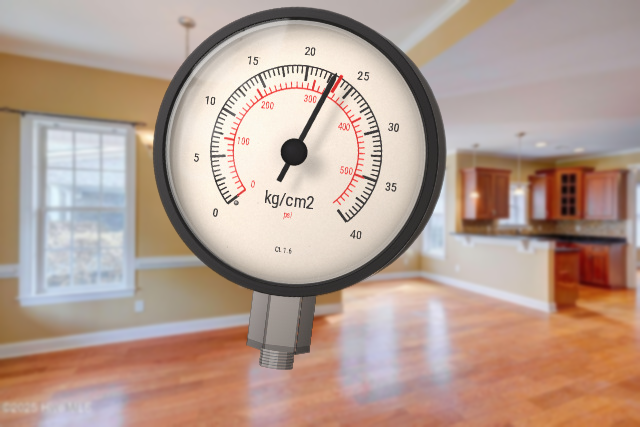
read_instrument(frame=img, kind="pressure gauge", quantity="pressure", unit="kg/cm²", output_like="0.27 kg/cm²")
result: 23 kg/cm²
